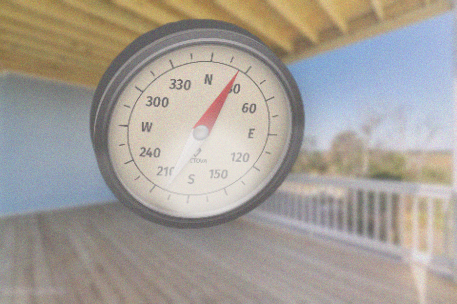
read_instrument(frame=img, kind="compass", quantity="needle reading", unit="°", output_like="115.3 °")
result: 22.5 °
